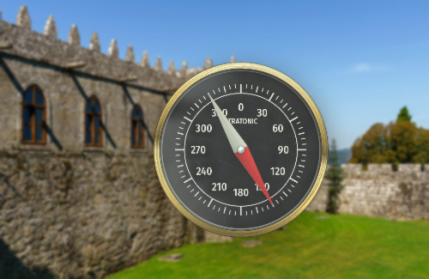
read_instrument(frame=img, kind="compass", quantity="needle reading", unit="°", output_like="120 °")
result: 150 °
